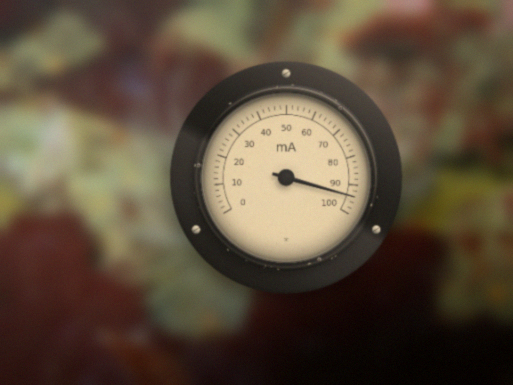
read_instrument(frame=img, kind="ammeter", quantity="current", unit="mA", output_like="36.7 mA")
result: 94 mA
